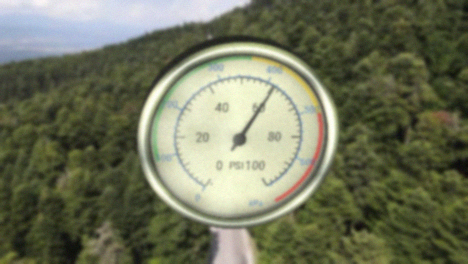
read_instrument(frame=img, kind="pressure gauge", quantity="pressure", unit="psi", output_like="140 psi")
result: 60 psi
